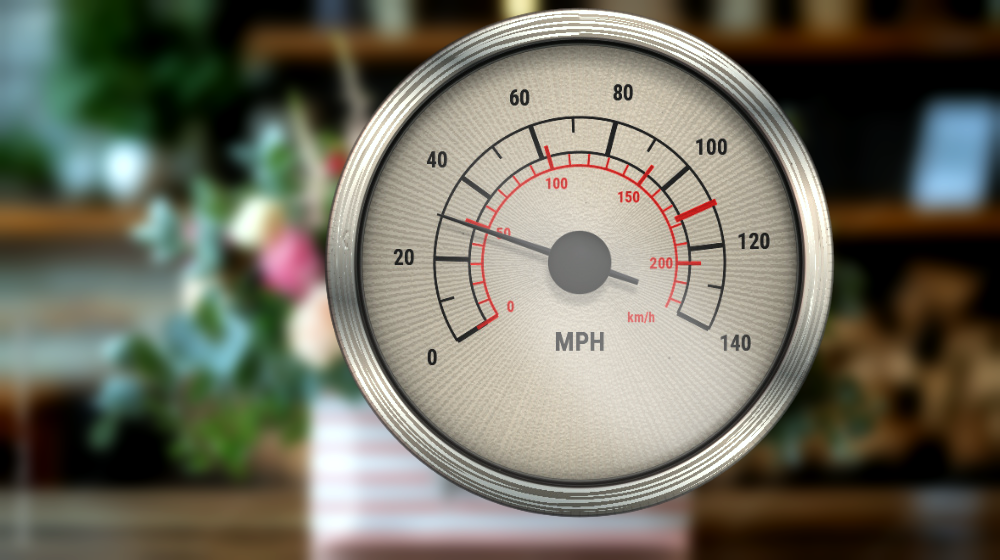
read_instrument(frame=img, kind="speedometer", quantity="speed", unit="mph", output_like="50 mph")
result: 30 mph
